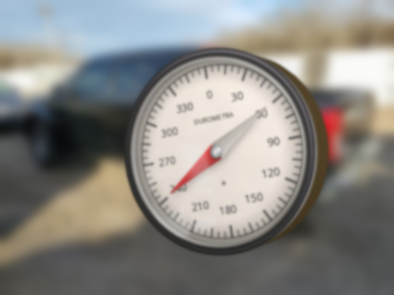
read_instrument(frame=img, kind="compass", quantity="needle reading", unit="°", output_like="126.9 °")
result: 240 °
